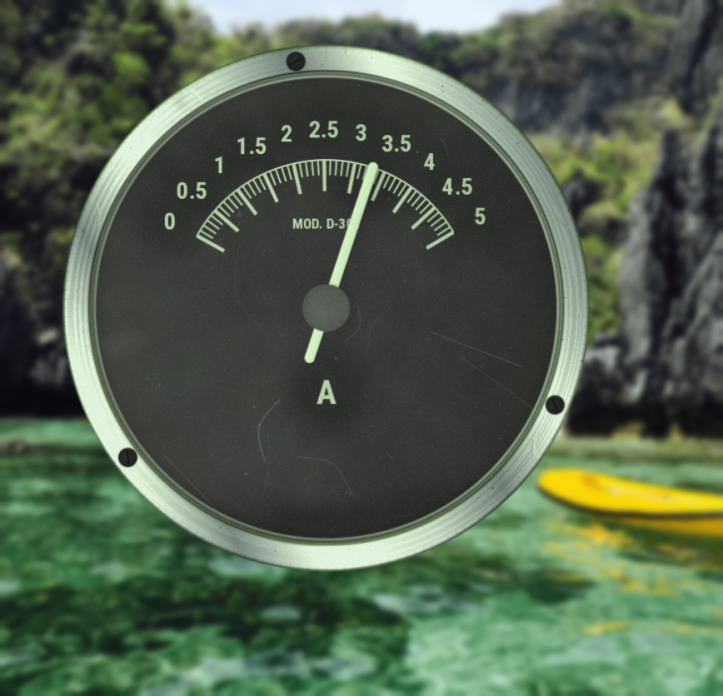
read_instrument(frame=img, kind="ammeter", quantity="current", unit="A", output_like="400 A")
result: 3.3 A
